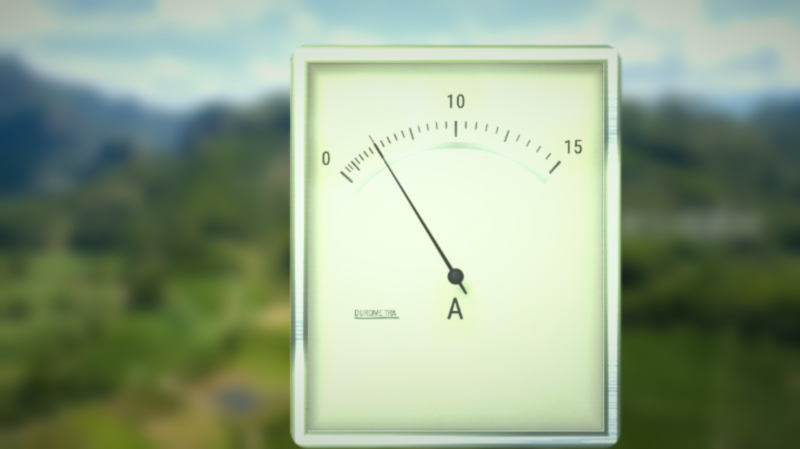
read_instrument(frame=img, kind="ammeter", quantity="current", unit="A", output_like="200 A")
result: 5 A
